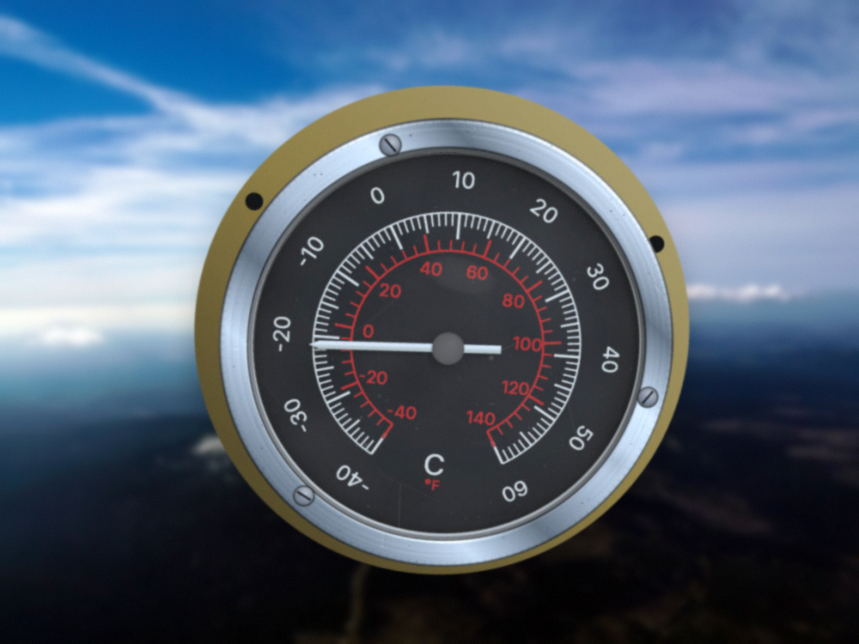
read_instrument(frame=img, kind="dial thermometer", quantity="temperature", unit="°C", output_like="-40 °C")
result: -21 °C
